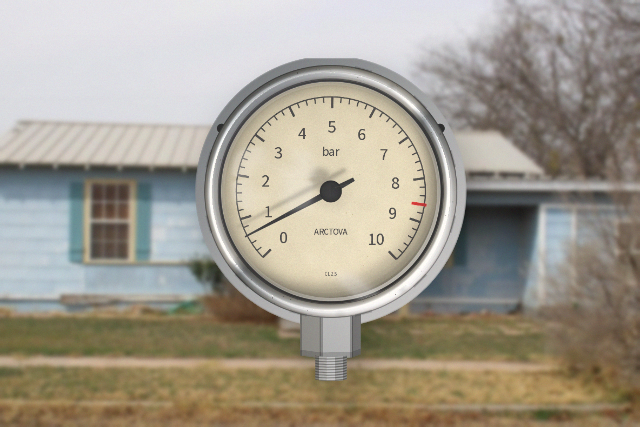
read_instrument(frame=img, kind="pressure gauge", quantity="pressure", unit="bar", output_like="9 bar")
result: 0.6 bar
